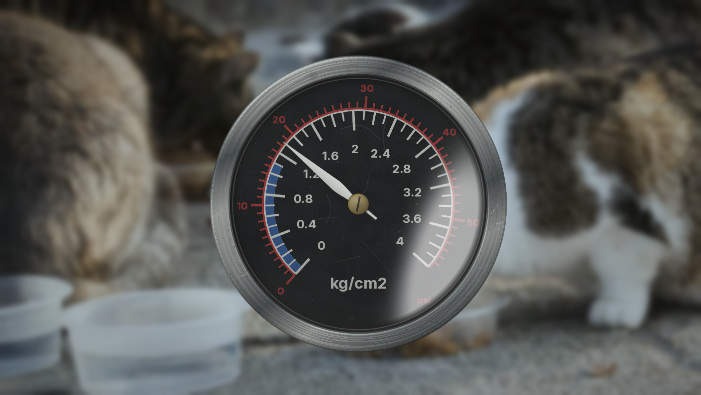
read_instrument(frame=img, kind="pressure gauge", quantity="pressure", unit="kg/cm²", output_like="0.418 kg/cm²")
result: 1.3 kg/cm²
